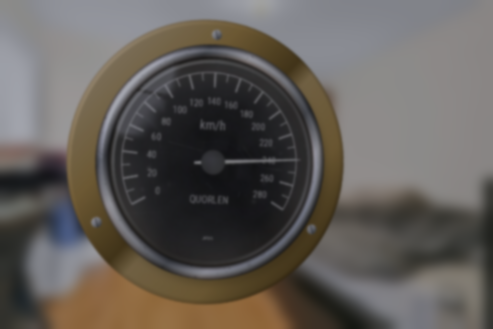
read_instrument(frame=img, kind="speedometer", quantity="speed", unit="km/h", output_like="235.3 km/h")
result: 240 km/h
